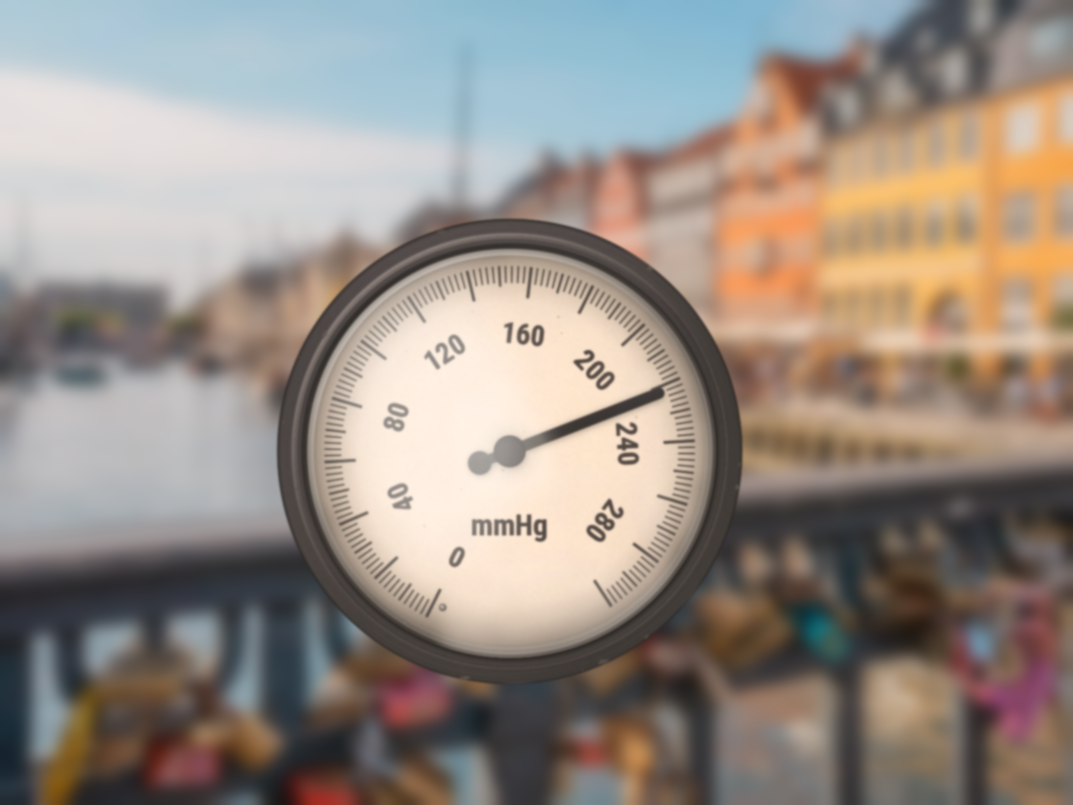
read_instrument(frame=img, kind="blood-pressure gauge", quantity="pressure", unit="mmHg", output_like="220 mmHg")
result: 222 mmHg
